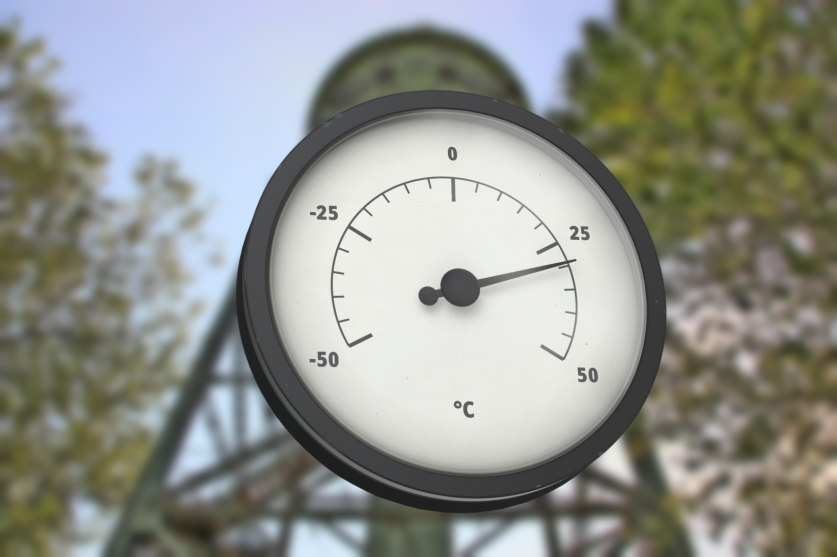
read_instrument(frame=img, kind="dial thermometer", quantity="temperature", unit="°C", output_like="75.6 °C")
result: 30 °C
